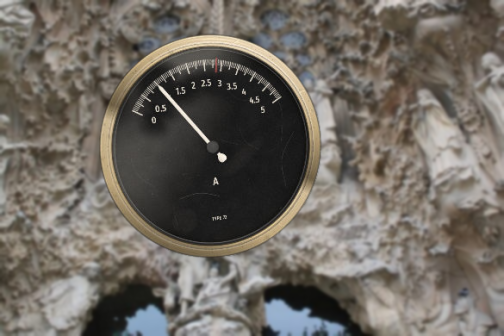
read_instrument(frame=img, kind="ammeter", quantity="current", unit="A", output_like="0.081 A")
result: 1 A
